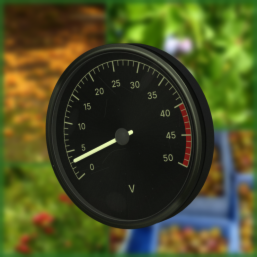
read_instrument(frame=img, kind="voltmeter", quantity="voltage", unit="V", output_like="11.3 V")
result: 3 V
